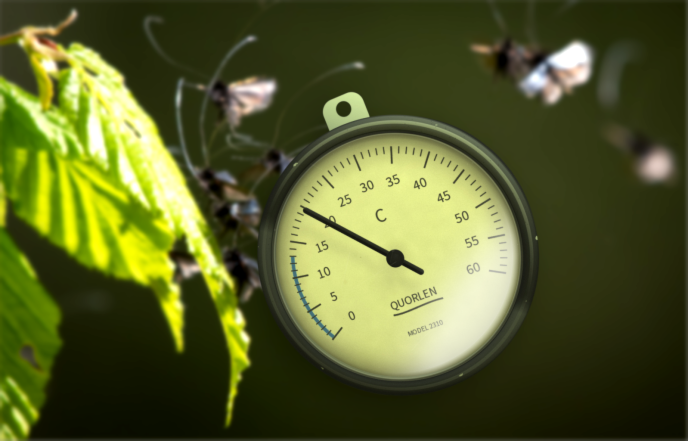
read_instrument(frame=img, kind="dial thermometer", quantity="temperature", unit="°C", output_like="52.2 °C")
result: 20 °C
